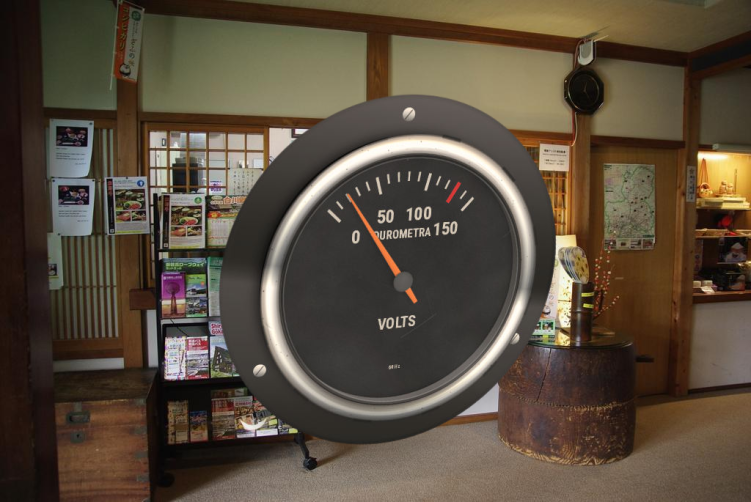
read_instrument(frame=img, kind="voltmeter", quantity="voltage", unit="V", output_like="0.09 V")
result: 20 V
